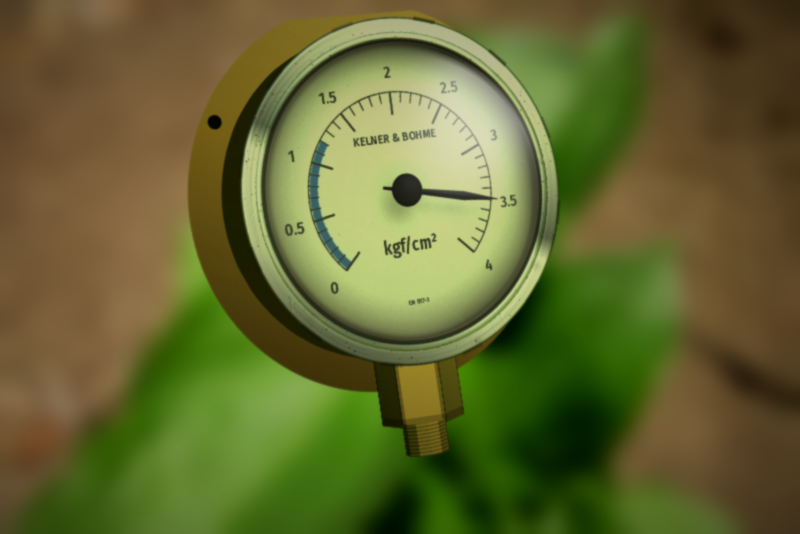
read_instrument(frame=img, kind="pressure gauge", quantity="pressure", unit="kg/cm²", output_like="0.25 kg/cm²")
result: 3.5 kg/cm²
